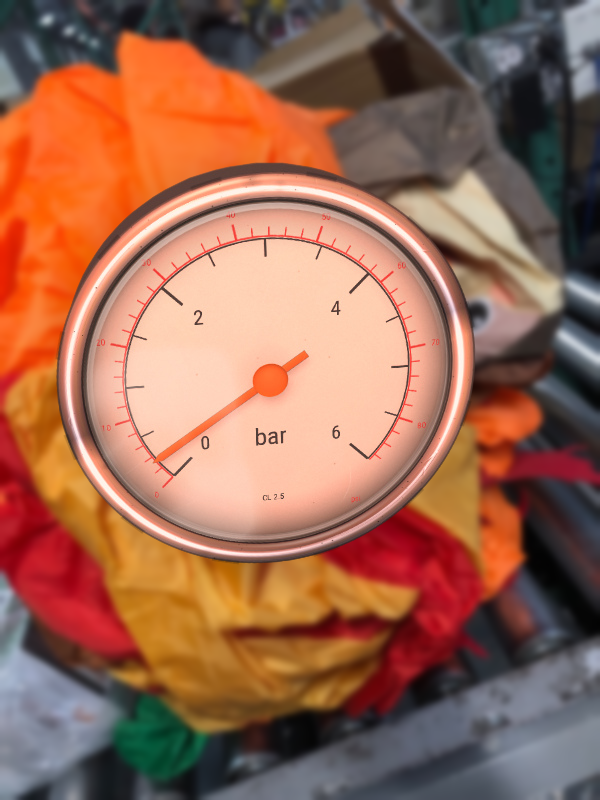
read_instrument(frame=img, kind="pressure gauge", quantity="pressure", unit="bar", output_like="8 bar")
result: 0.25 bar
